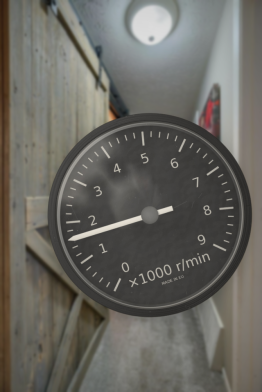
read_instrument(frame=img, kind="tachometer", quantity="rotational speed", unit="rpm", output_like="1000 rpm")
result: 1600 rpm
